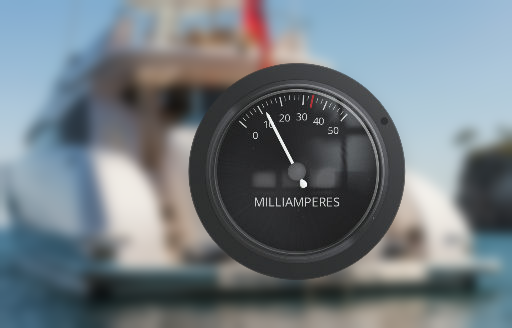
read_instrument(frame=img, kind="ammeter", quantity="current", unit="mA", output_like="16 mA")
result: 12 mA
